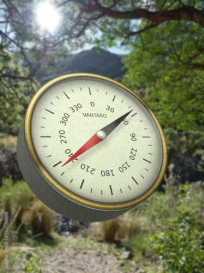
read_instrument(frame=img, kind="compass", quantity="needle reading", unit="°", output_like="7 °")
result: 235 °
